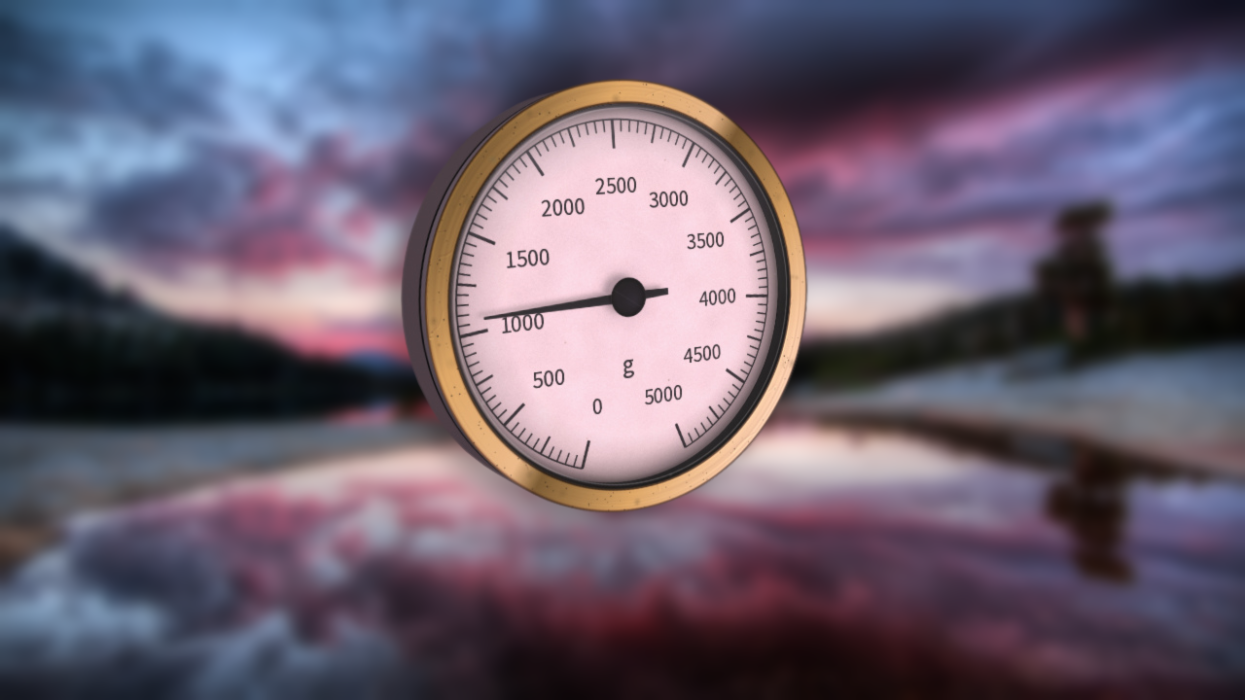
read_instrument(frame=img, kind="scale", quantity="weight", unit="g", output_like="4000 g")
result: 1075 g
